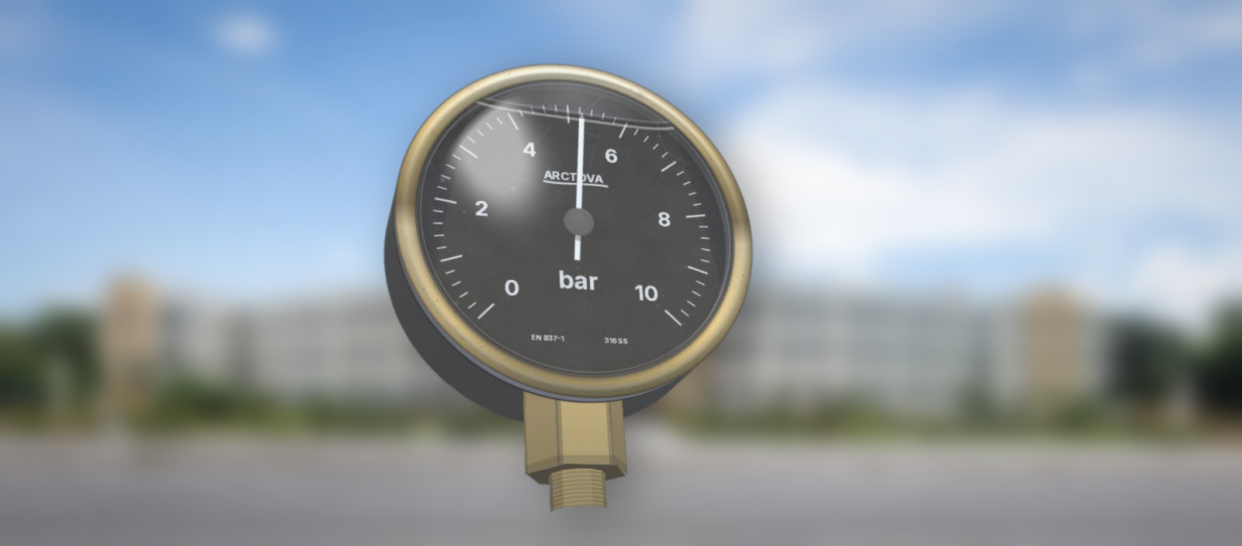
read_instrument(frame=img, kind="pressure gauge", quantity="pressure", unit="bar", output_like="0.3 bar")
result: 5.2 bar
